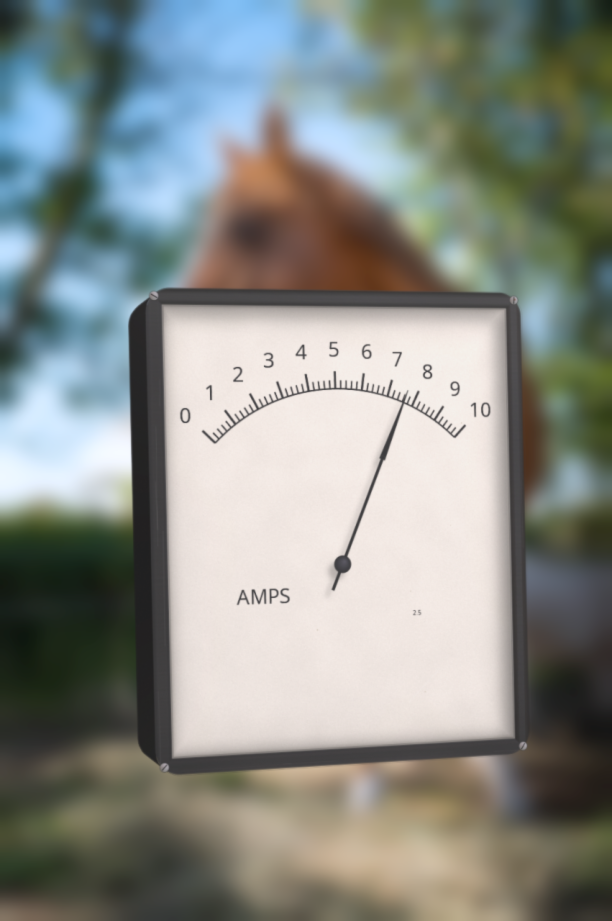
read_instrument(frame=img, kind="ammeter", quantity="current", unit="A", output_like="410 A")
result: 7.6 A
